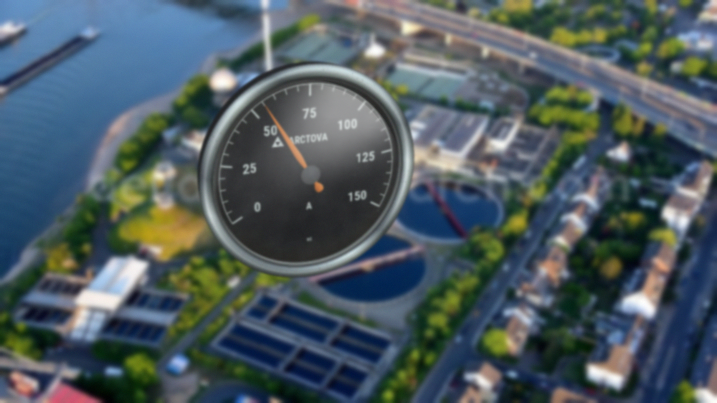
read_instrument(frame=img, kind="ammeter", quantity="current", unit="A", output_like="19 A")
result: 55 A
